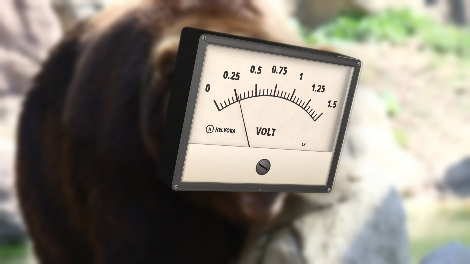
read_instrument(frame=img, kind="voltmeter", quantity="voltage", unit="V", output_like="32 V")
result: 0.25 V
